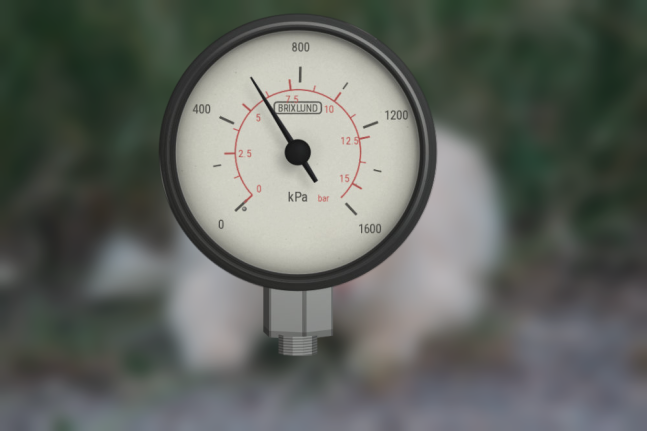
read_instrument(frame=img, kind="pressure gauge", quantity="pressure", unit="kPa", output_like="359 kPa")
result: 600 kPa
